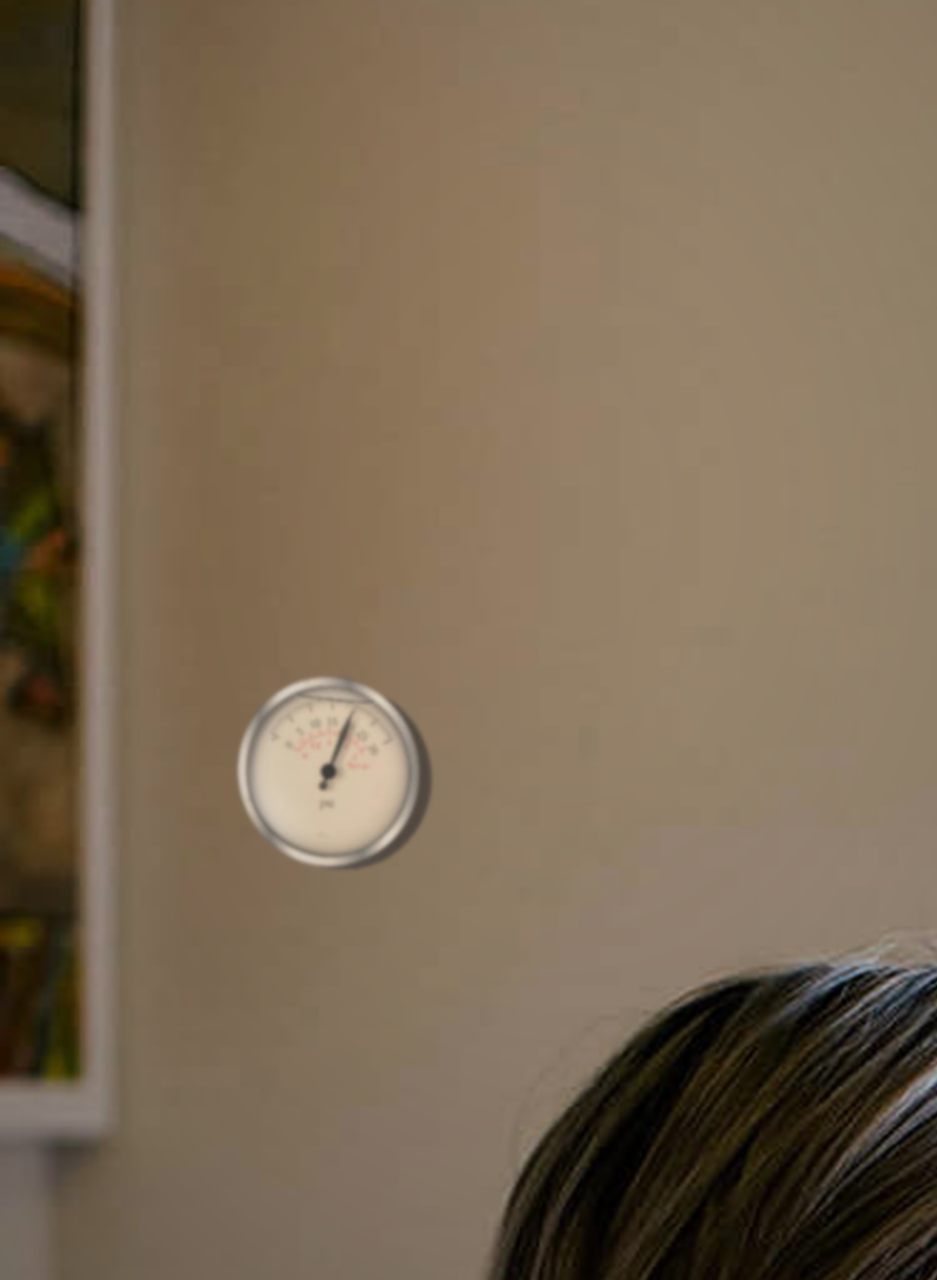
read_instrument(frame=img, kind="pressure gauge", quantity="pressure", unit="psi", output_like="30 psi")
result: 20 psi
